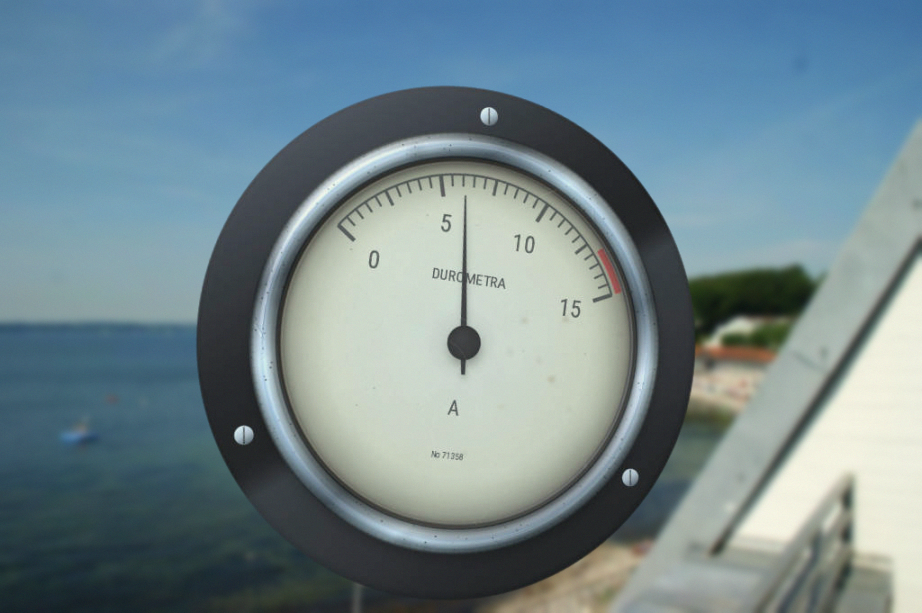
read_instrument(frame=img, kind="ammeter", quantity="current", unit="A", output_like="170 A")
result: 6 A
